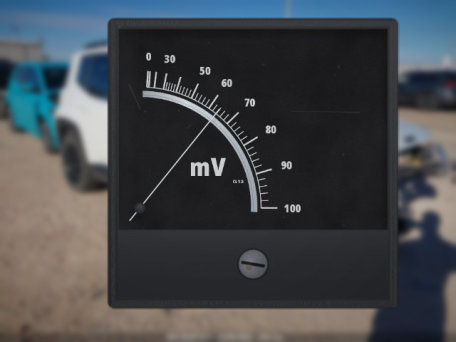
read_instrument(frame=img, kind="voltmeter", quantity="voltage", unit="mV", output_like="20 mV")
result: 64 mV
